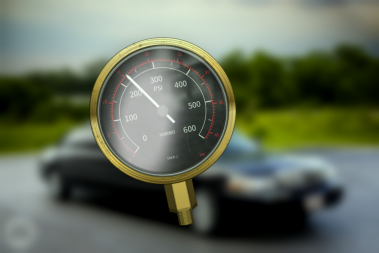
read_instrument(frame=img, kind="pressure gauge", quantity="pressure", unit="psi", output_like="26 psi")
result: 225 psi
